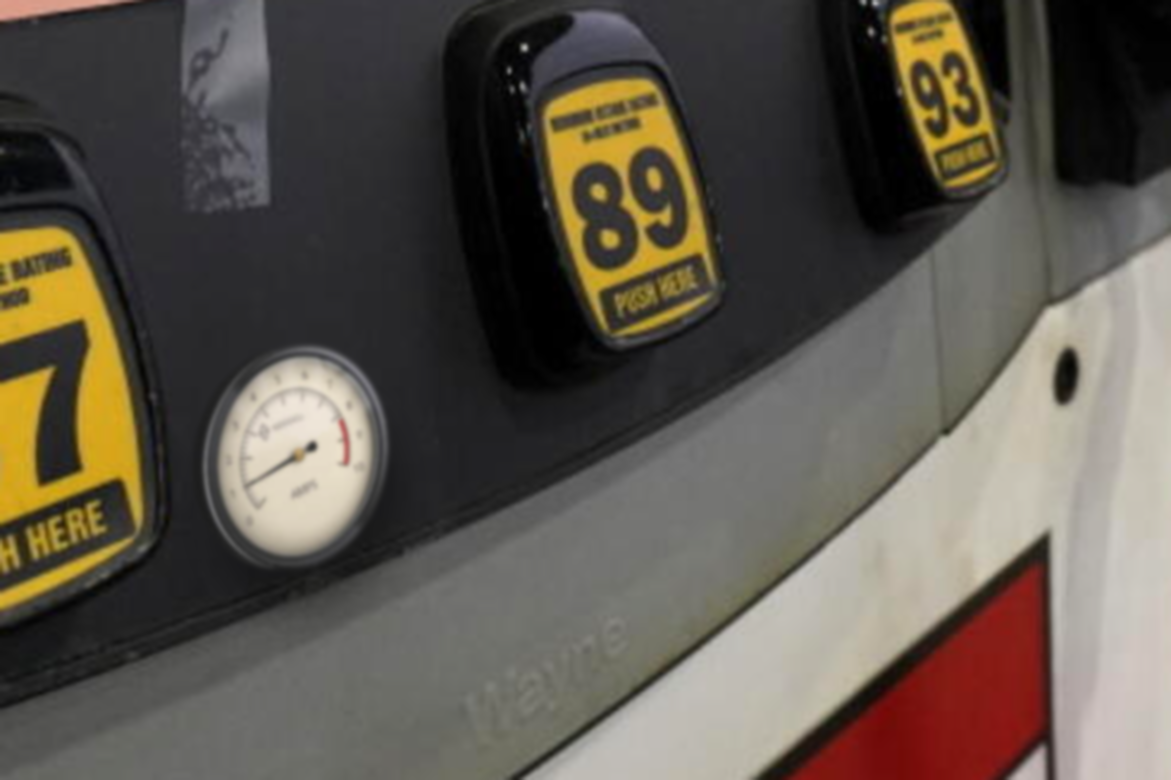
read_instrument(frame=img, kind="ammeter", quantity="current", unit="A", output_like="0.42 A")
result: 1 A
